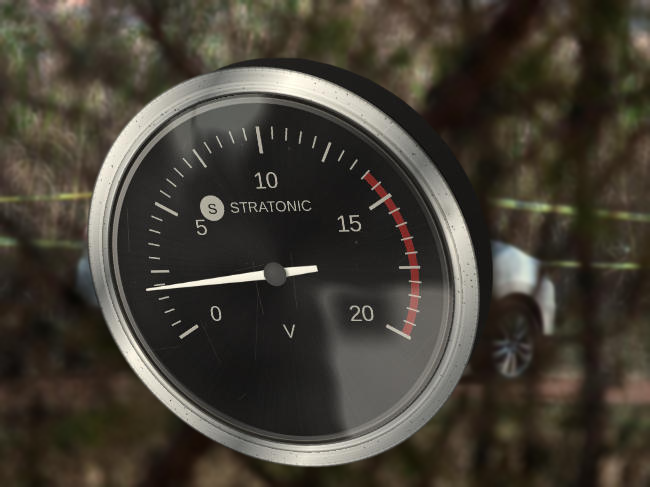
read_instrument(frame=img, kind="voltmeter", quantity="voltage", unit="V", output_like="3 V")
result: 2 V
